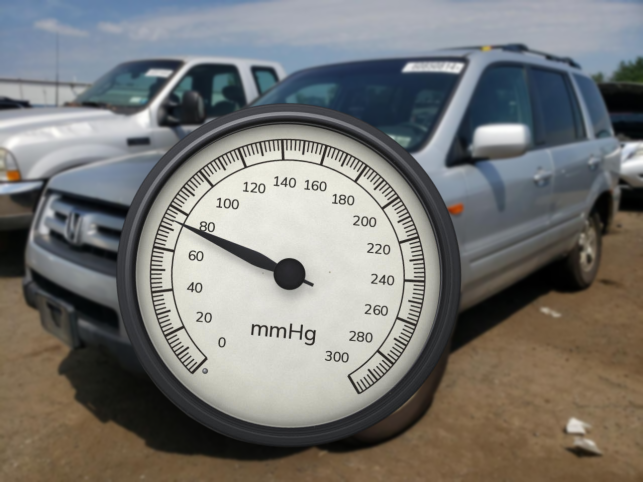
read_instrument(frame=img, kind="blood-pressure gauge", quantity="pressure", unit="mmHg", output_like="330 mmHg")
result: 74 mmHg
